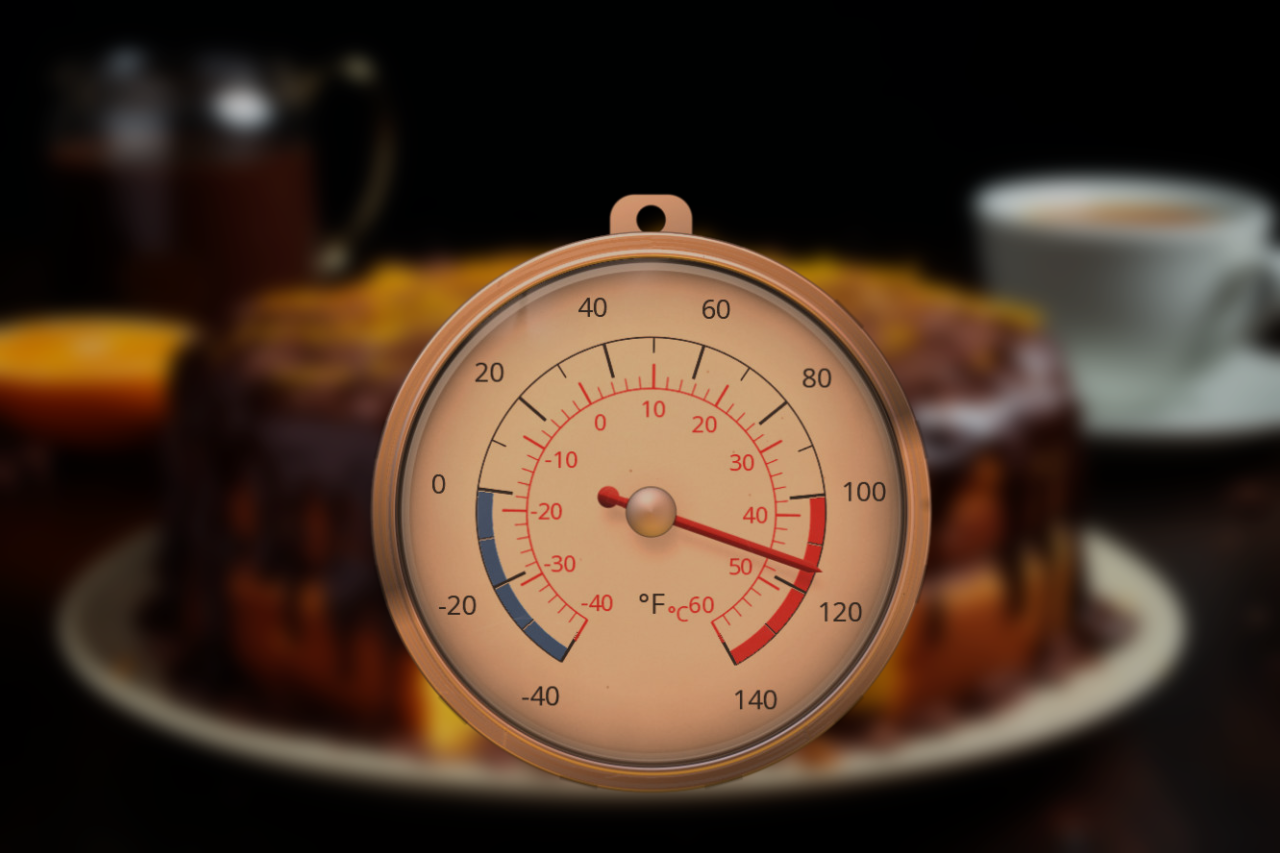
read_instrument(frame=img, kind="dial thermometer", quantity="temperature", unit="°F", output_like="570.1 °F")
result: 115 °F
